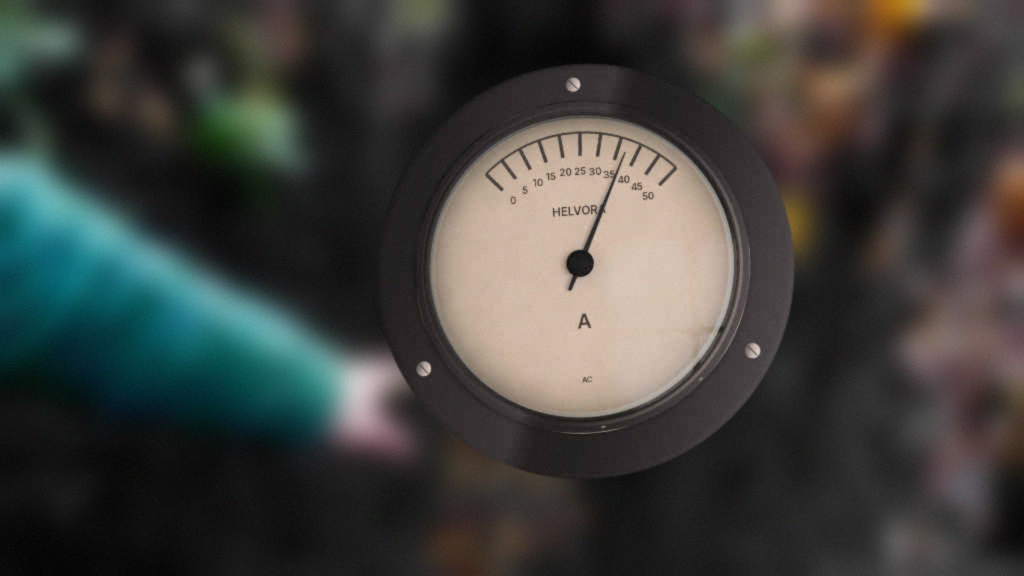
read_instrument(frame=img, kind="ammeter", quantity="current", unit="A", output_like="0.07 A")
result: 37.5 A
